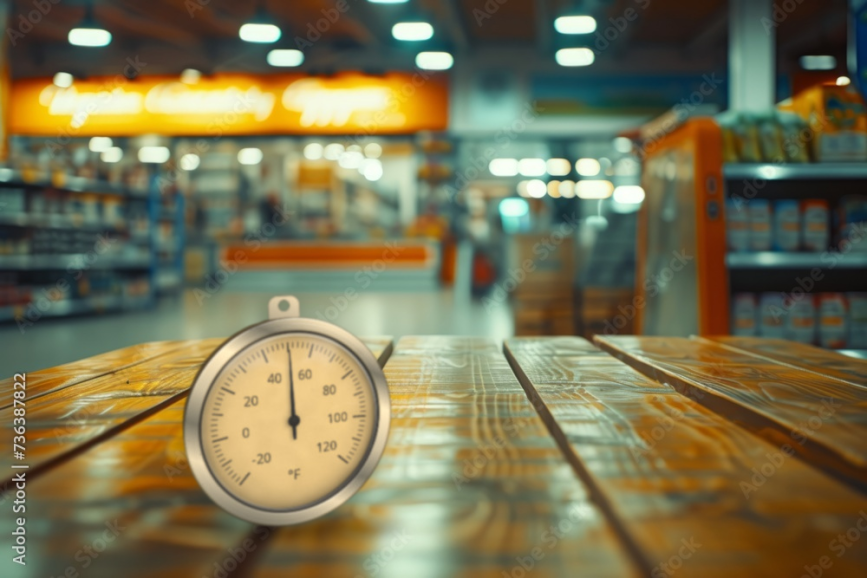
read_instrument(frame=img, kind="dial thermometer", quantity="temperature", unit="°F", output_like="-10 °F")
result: 50 °F
